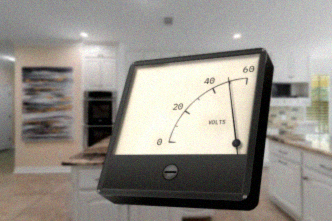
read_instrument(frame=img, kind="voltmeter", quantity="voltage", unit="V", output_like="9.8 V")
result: 50 V
